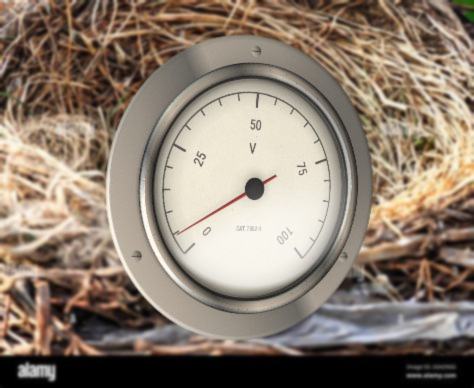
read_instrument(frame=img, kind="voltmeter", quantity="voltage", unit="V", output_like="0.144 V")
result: 5 V
